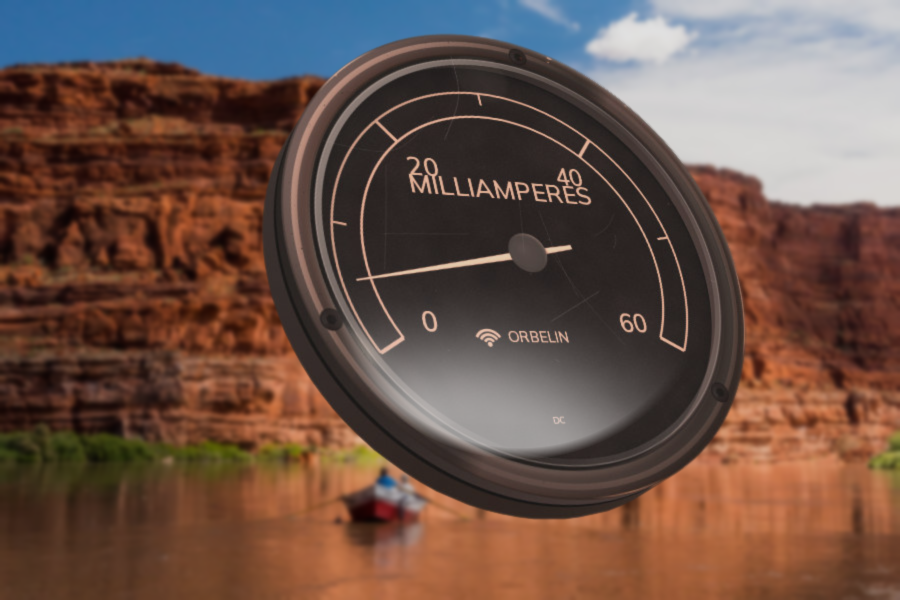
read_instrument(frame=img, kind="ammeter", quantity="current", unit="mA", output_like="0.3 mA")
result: 5 mA
